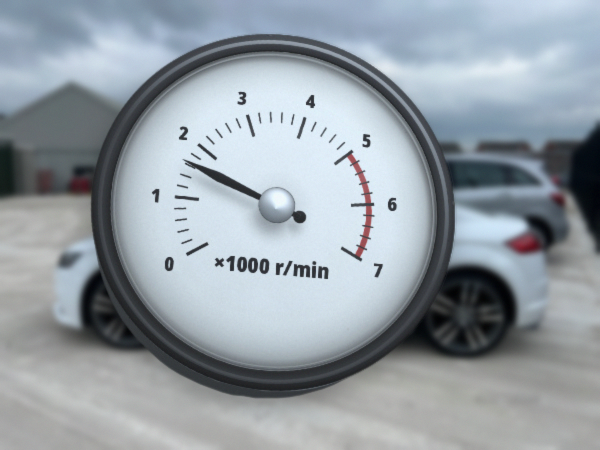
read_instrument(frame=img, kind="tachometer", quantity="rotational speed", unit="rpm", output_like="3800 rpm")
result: 1600 rpm
